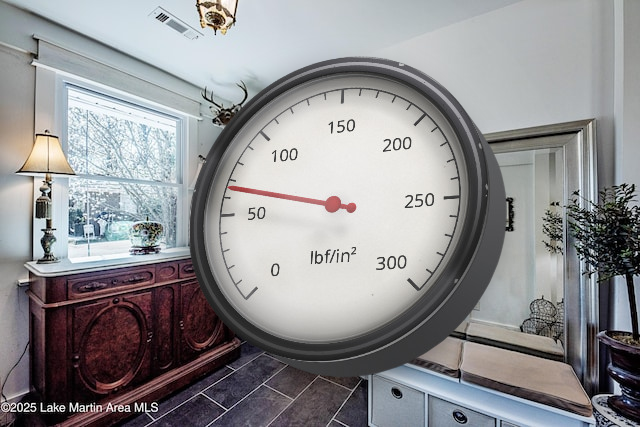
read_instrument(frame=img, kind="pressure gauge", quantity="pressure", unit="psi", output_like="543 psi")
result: 65 psi
